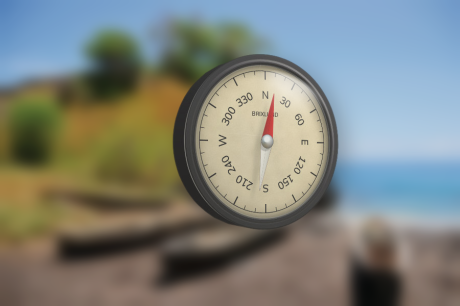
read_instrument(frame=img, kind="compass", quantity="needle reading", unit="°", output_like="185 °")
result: 10 °
